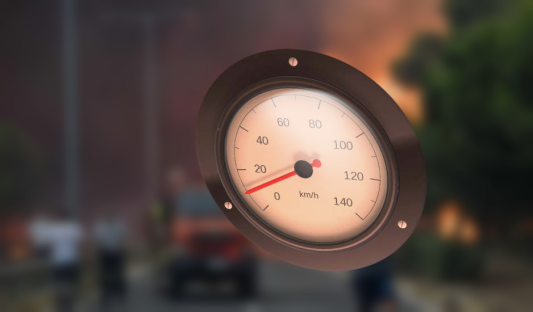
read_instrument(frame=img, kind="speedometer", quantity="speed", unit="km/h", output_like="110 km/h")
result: 10 km/h
